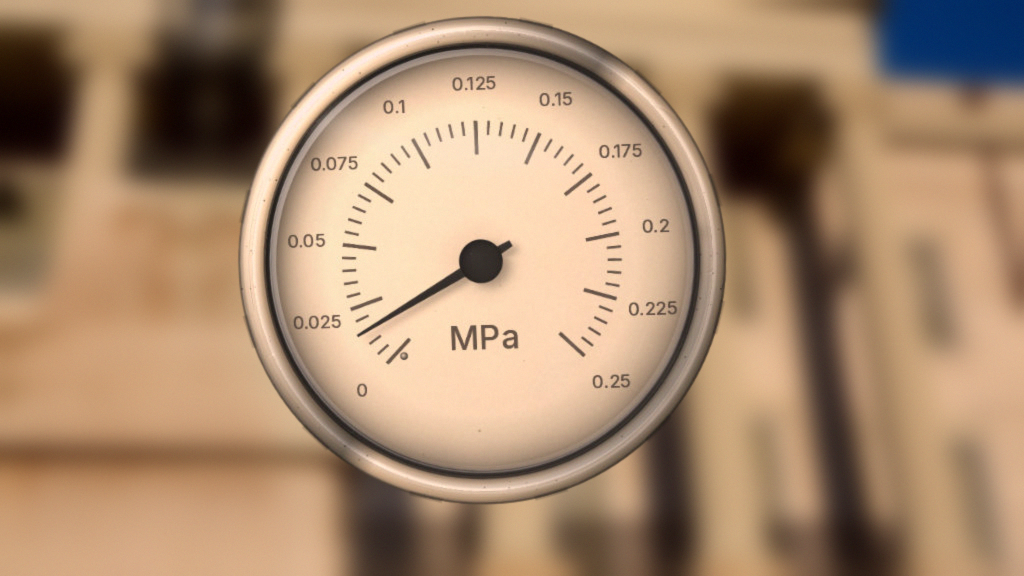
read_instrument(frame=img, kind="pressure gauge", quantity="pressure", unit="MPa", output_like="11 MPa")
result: 0.015 MPa
